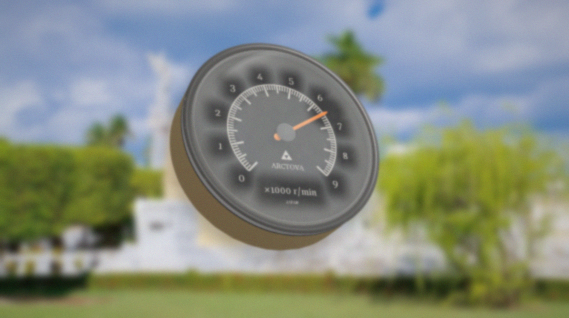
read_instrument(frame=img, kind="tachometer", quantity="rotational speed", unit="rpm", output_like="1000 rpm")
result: 6500 rpm
